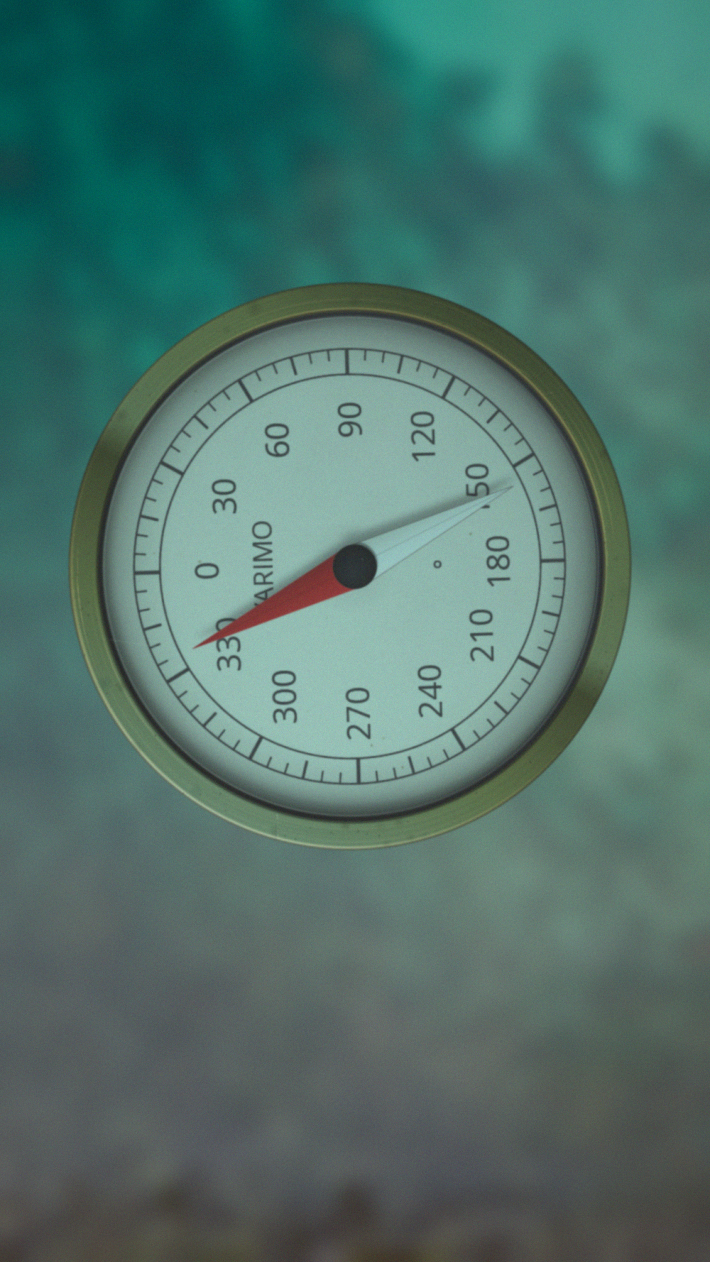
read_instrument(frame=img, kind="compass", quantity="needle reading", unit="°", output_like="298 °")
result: 335 °
